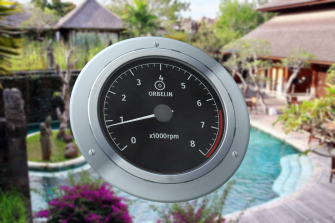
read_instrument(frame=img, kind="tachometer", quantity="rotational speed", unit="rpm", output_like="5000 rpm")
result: 800 rpm
